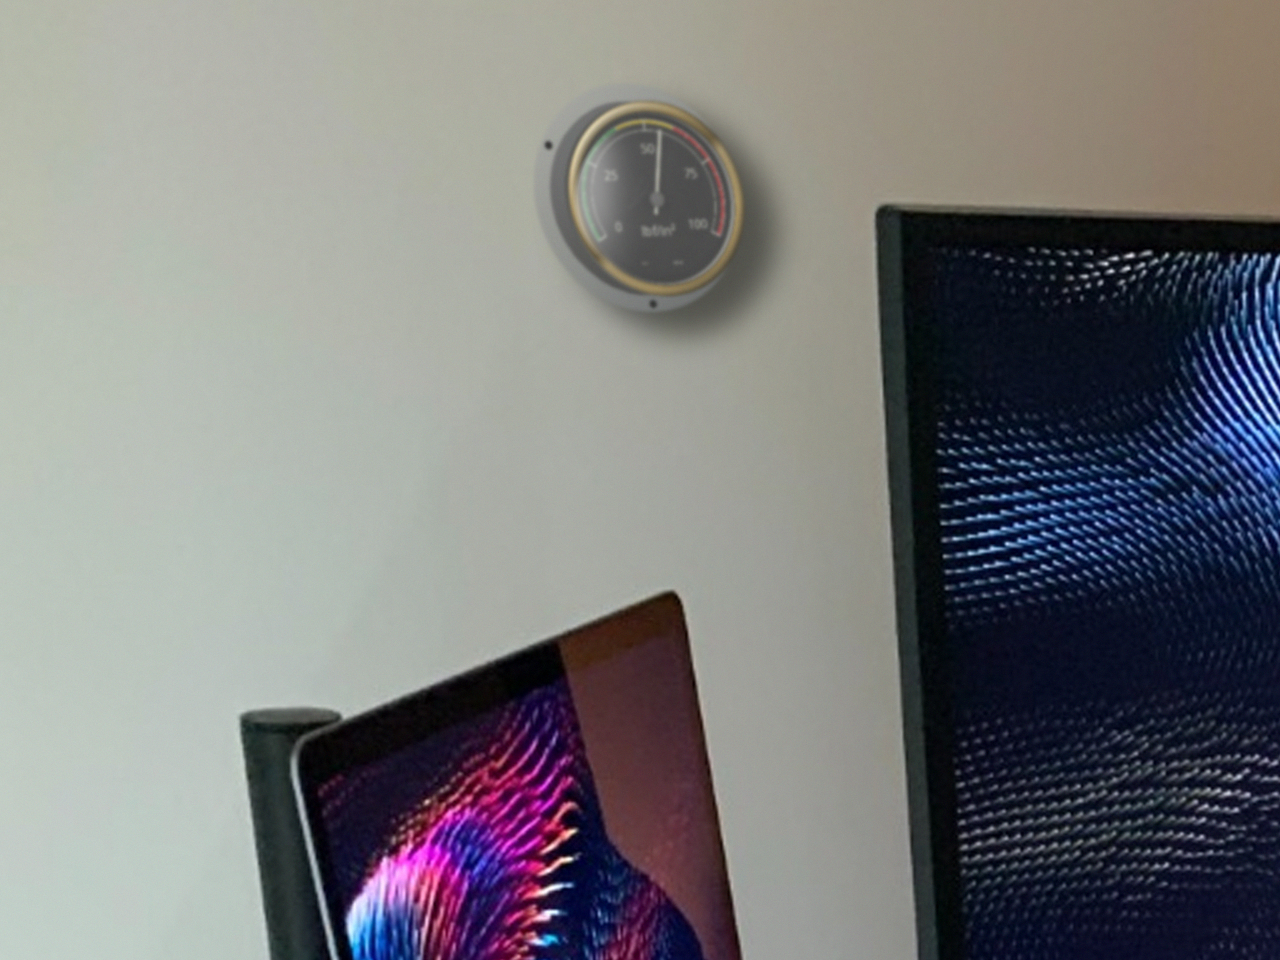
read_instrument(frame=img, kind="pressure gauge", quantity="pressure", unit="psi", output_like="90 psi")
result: 55 psi
